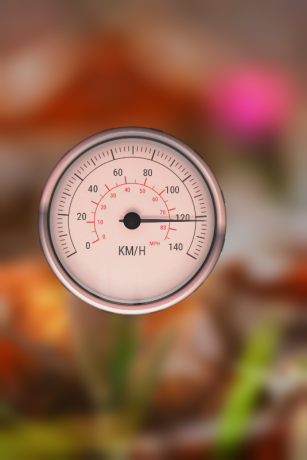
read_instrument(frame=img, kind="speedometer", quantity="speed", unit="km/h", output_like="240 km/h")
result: 122 km/h
